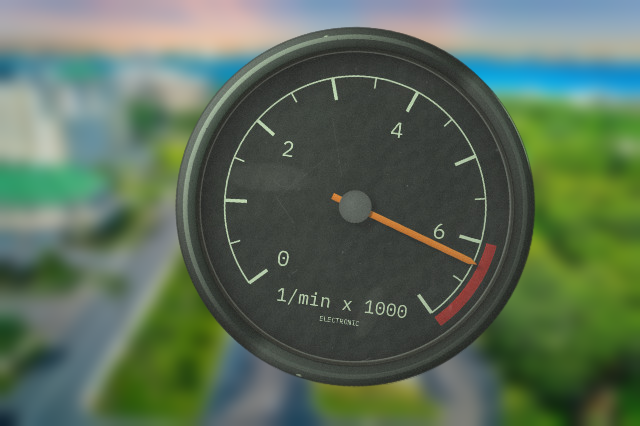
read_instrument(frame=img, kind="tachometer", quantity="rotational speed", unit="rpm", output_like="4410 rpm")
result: 6250 rpm
